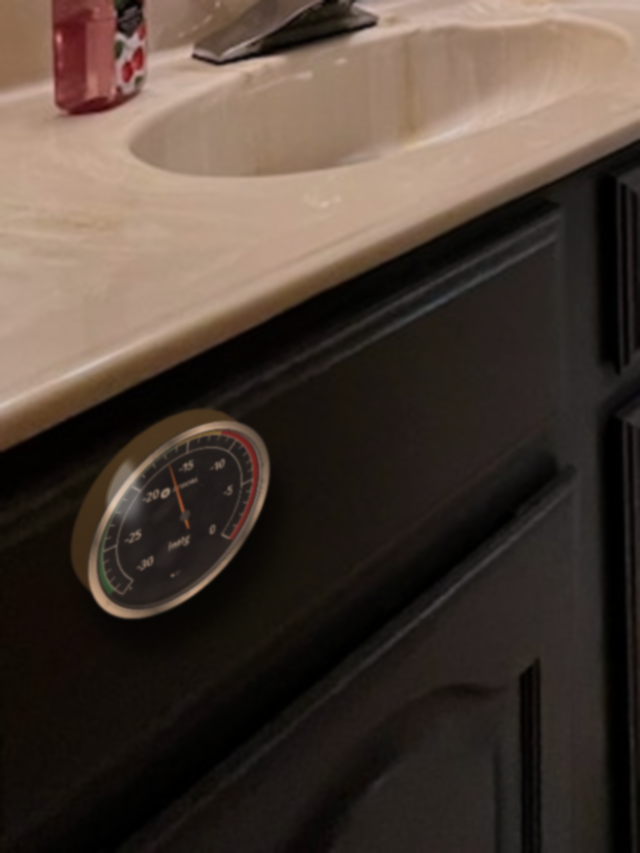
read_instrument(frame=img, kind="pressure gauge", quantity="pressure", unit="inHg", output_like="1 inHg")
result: -17 inHg
